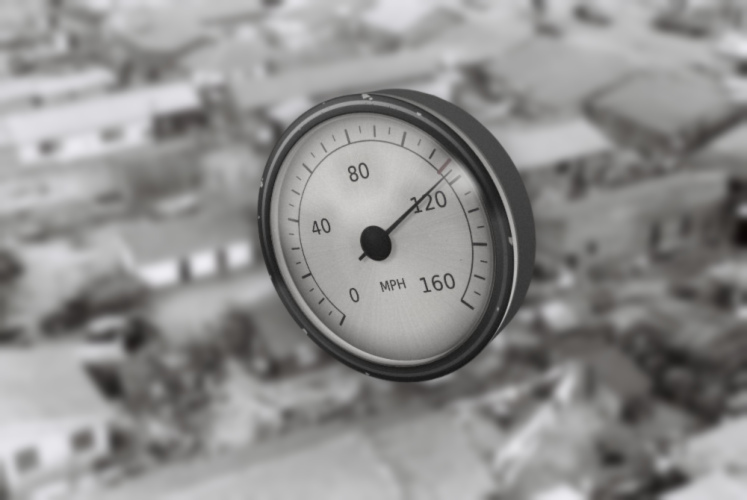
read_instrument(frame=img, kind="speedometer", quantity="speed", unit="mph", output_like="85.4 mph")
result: 117.5 mph
